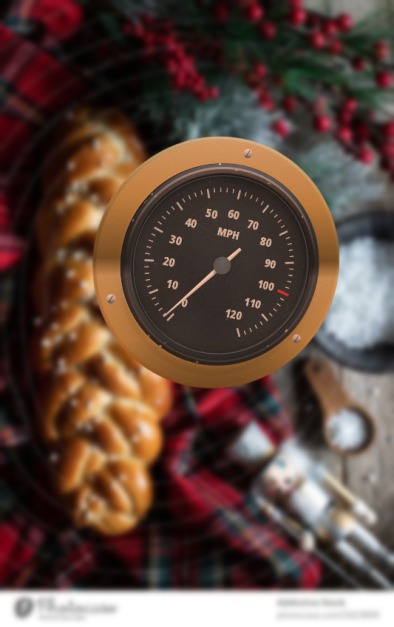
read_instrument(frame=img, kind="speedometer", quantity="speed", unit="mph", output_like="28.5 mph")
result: 2 mph
